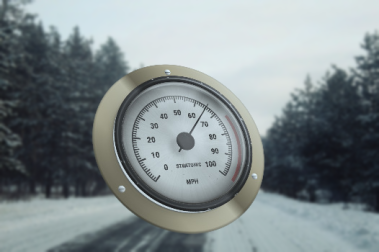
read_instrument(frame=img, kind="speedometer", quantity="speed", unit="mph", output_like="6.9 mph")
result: 65 mph
